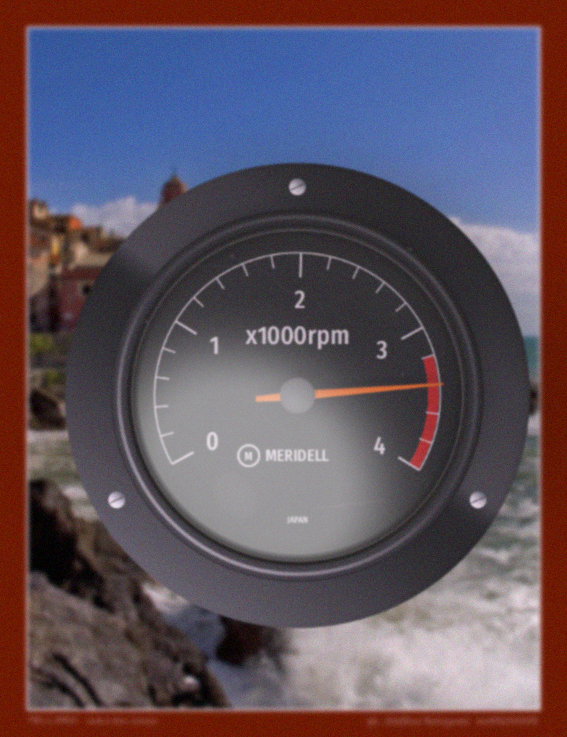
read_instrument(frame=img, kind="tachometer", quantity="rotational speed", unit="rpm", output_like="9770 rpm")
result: 3400 rpm
